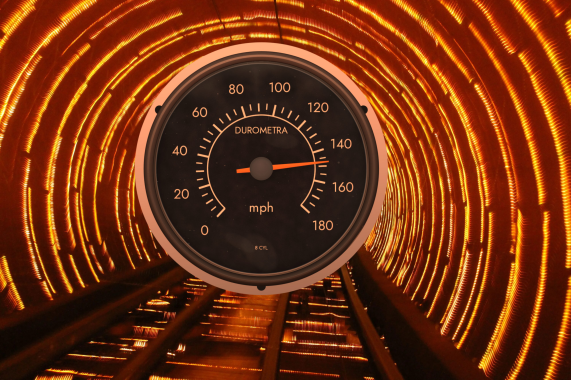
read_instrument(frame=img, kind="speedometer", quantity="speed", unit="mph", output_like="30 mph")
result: 147.5 mph
